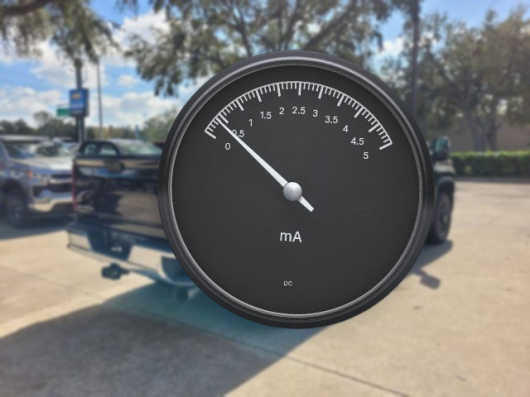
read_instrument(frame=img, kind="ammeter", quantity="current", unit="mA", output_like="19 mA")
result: 0.4 mA
